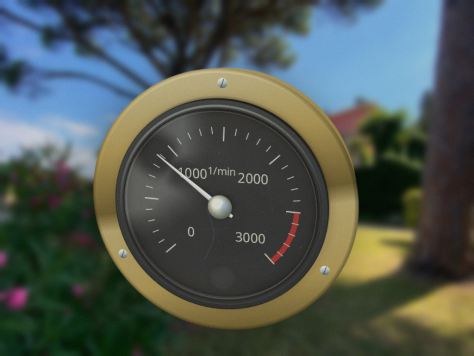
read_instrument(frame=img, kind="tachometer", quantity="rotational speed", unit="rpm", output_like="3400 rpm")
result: 900 rpm
